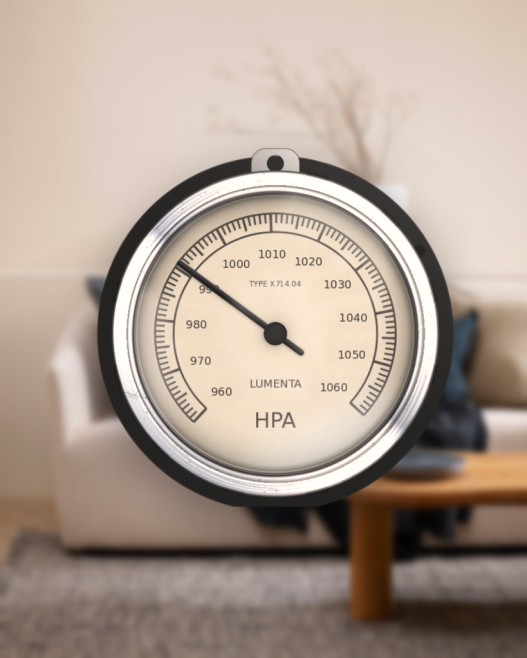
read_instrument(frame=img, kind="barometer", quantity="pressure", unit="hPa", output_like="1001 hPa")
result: 991 hPa
